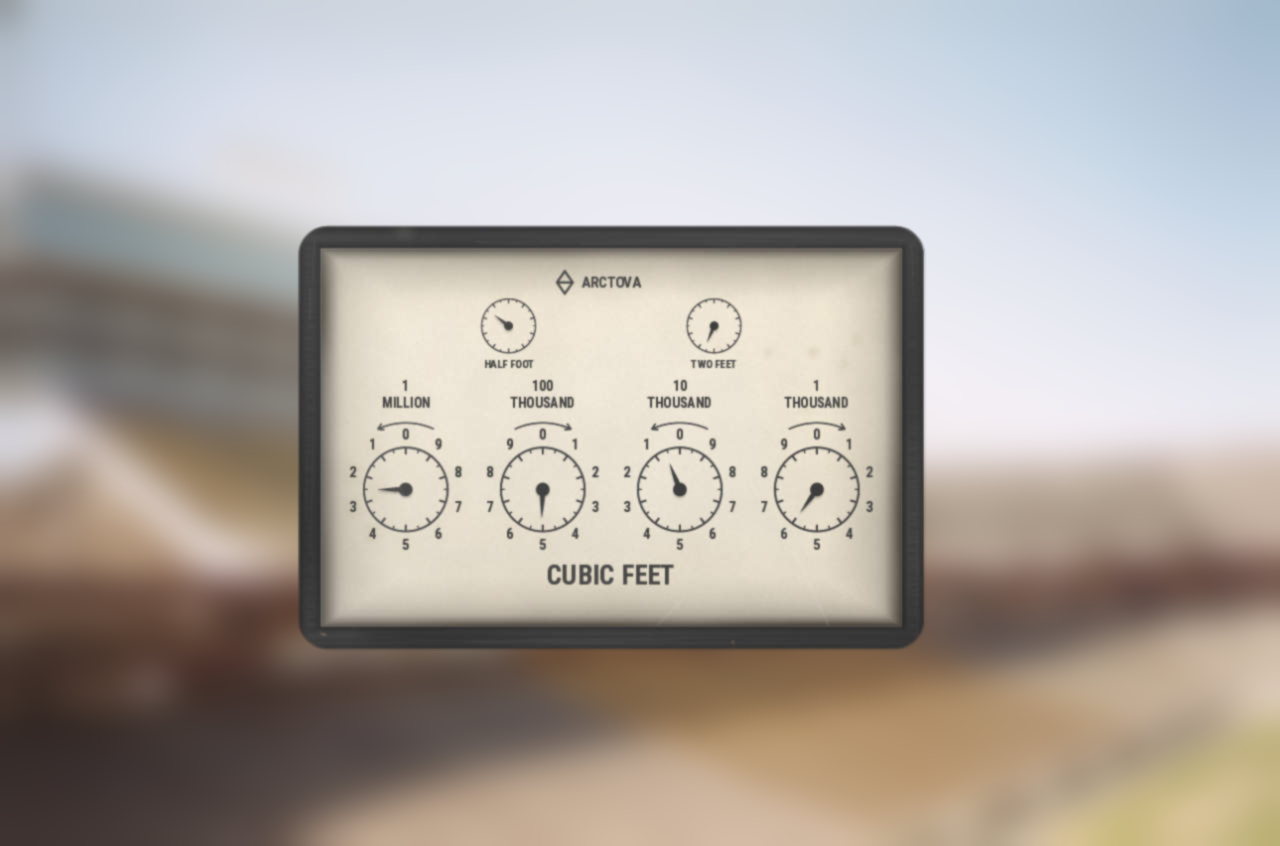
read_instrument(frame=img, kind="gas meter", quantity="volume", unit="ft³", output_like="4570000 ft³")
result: 250600 ft³
